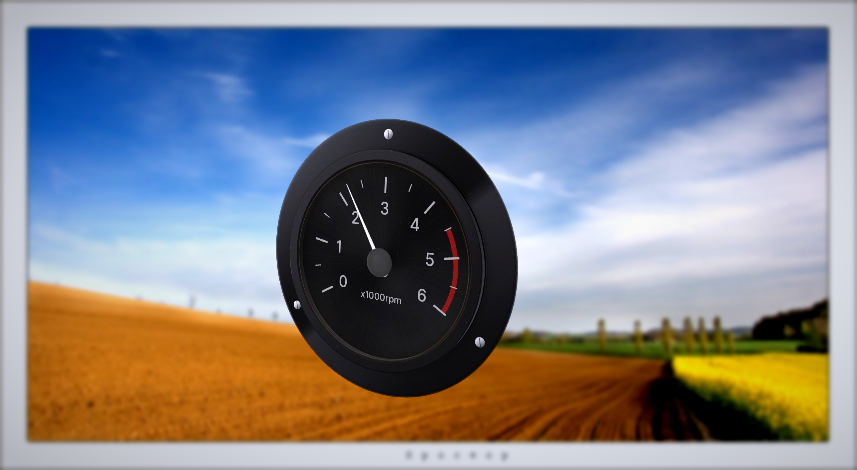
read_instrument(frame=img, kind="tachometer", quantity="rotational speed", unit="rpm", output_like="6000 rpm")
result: 2250 rpm
